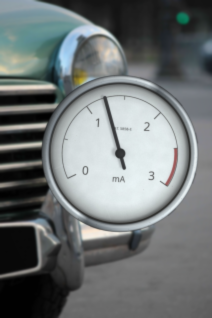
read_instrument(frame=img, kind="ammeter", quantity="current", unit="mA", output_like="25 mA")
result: 1.25 mA
